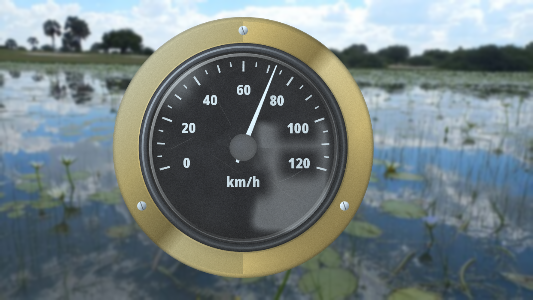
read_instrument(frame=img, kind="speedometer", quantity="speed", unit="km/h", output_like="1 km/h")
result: 72.5 km/h
